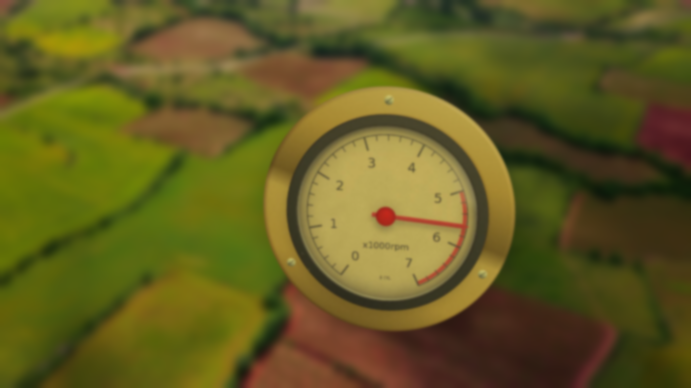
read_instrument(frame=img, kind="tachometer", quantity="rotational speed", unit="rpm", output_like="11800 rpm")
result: 5600 rpm
